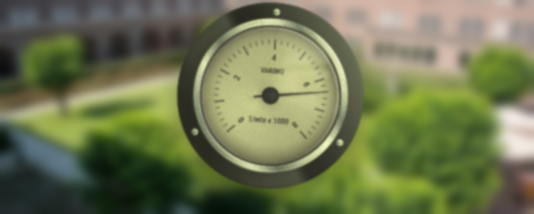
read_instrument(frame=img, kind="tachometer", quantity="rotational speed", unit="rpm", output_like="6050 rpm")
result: 6400 rpm
